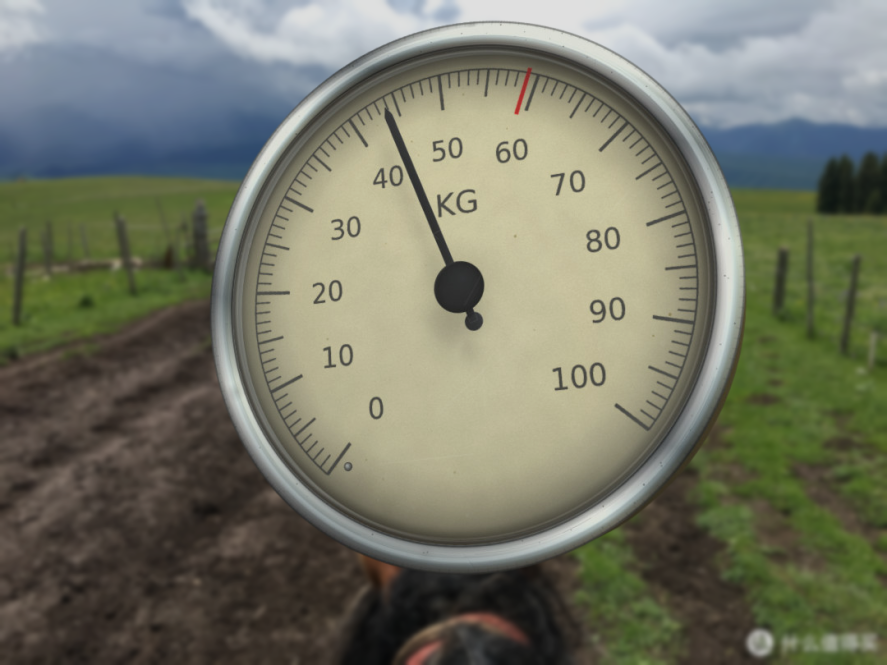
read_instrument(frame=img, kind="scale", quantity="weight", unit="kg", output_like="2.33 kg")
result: 44 kg
